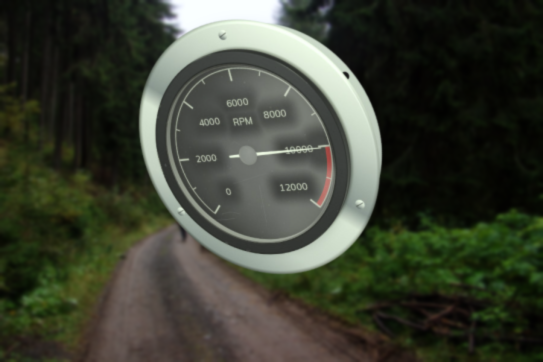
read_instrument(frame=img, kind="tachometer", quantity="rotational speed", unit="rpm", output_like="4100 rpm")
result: 10000 rpm
